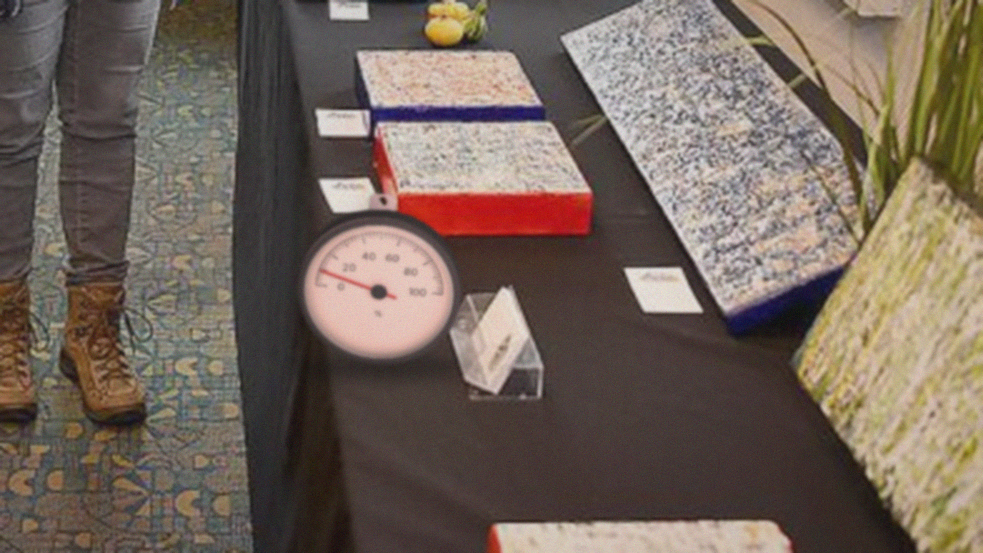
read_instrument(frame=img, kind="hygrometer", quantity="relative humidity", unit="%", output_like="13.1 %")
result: 10 %
